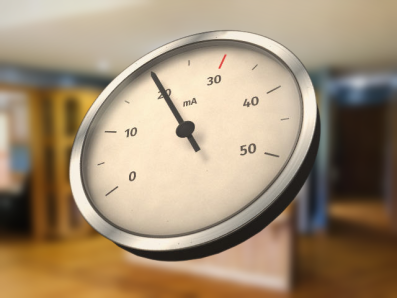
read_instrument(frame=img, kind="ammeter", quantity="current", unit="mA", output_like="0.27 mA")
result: 20 mA
